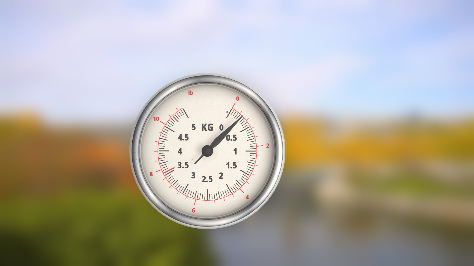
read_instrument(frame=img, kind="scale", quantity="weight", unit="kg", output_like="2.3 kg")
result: 0.25 kg
